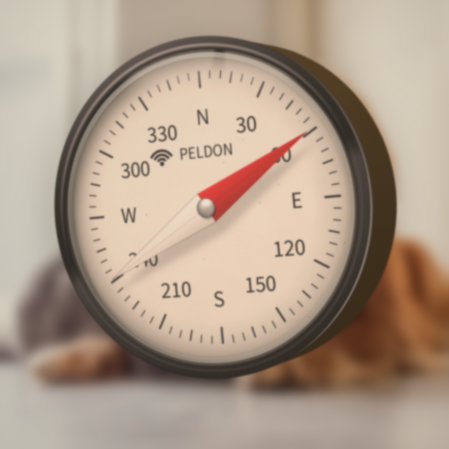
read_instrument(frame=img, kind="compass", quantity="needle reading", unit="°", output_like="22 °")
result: 60 °
